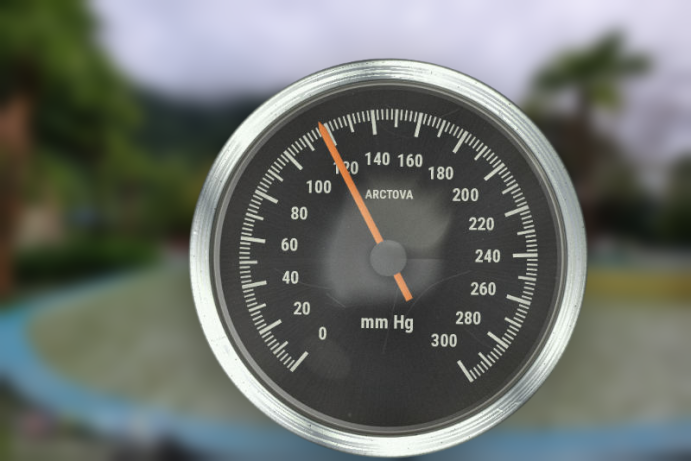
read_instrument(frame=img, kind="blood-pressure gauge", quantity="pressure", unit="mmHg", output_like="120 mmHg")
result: 118 mmHg
